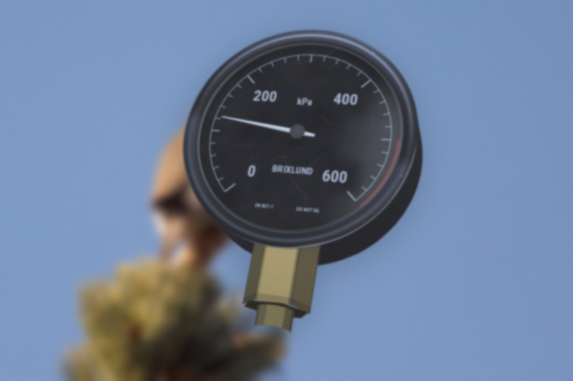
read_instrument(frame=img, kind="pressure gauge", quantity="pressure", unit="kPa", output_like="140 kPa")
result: 120 kPa
